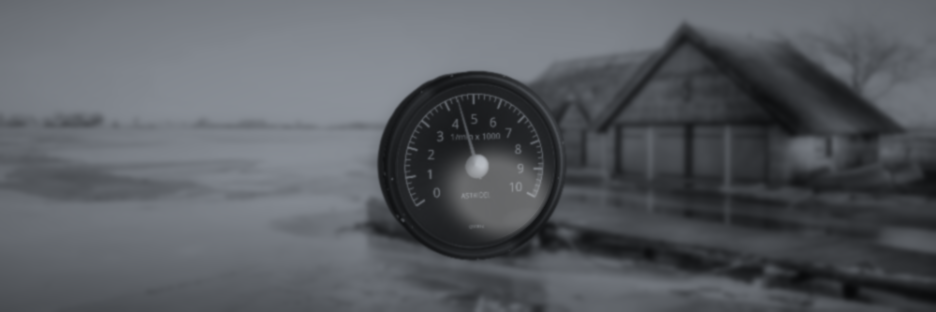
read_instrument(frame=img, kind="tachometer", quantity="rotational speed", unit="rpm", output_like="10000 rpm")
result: 4400 rpm
